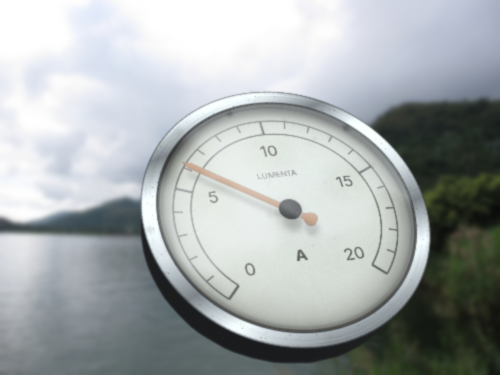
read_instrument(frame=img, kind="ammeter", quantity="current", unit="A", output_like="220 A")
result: 6 A
